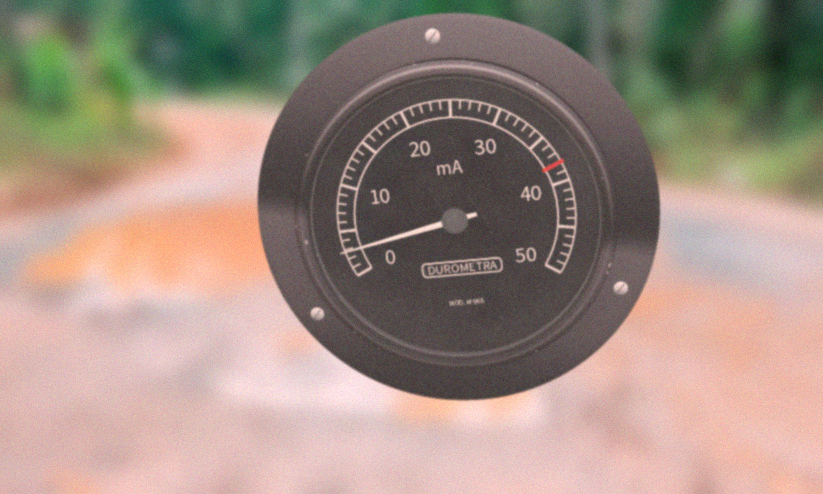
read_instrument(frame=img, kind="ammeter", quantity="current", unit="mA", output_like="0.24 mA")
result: 3 mA
